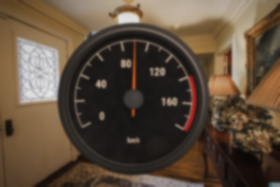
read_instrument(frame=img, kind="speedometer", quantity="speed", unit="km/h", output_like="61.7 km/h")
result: 90 km/h
